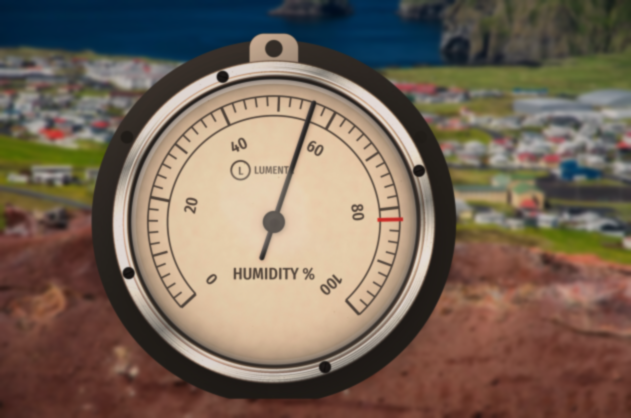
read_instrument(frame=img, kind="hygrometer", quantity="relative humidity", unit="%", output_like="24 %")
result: 56 %
